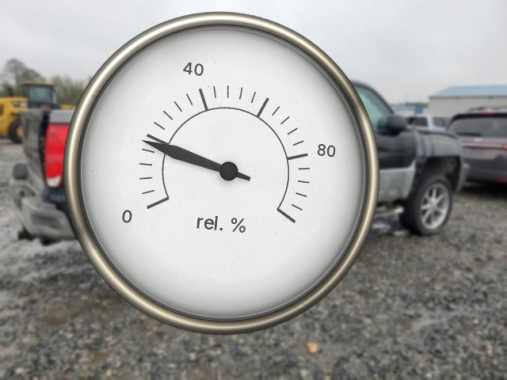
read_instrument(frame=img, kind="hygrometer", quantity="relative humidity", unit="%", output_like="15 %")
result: 18 %
